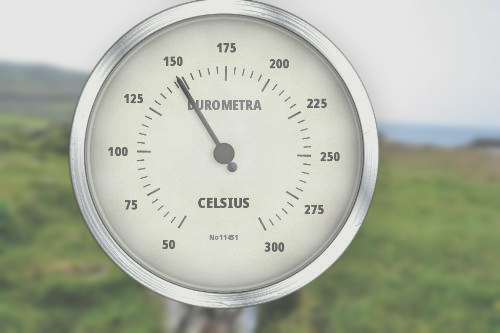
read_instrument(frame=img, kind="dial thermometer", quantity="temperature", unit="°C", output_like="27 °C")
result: 147.5 °C
